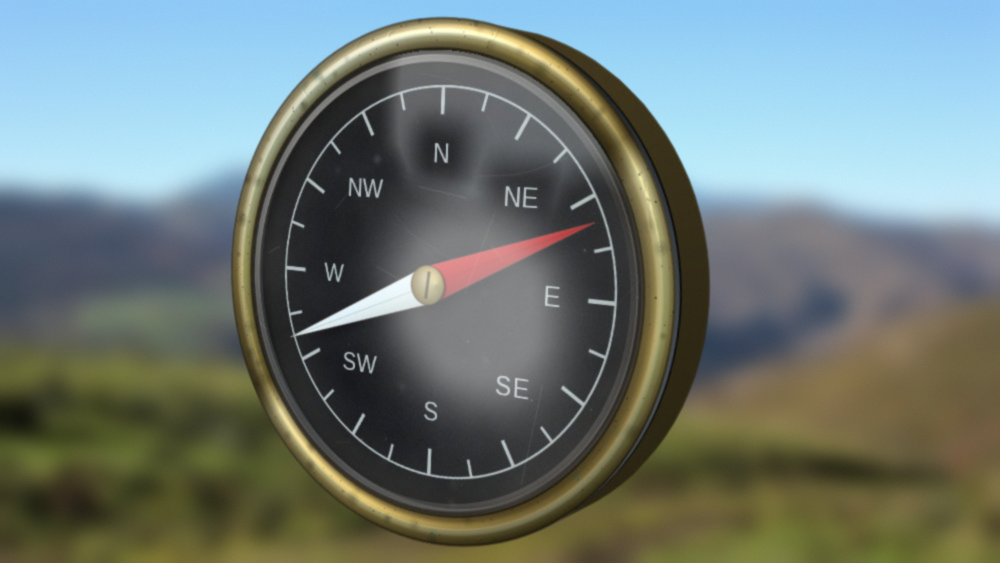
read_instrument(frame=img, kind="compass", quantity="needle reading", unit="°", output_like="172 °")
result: 67.5 °
